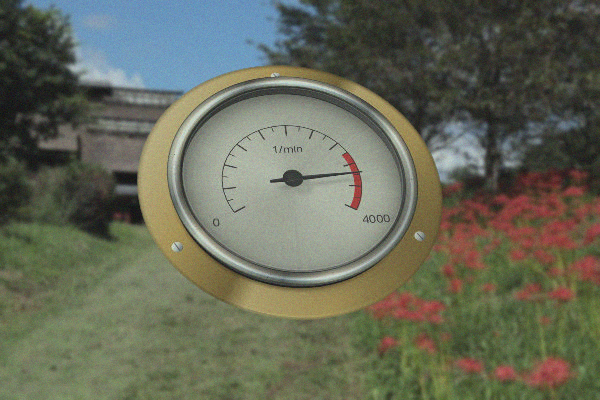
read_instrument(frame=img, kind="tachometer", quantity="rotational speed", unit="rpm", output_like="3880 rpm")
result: 3400 rpm
